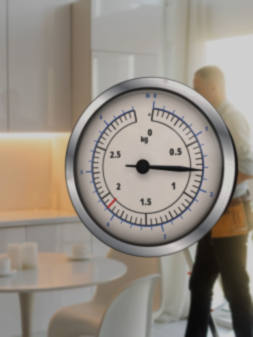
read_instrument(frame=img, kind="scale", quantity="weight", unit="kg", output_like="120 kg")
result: 0.75 kg
